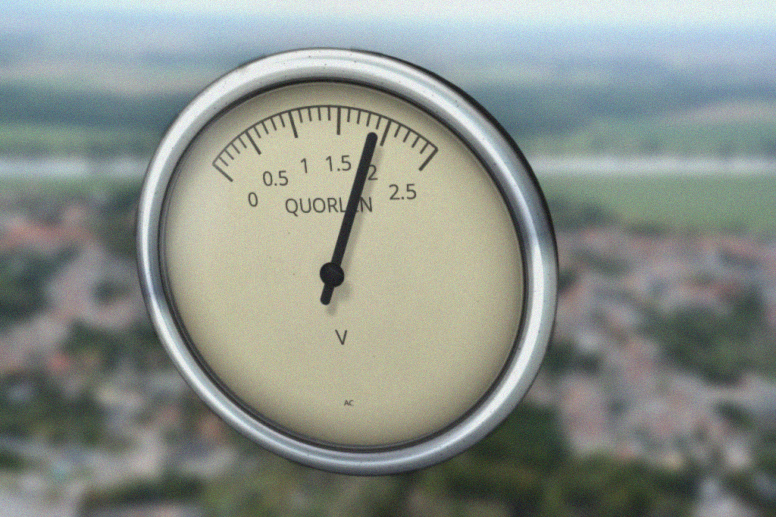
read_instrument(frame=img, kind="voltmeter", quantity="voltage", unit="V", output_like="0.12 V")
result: 1.9 V
